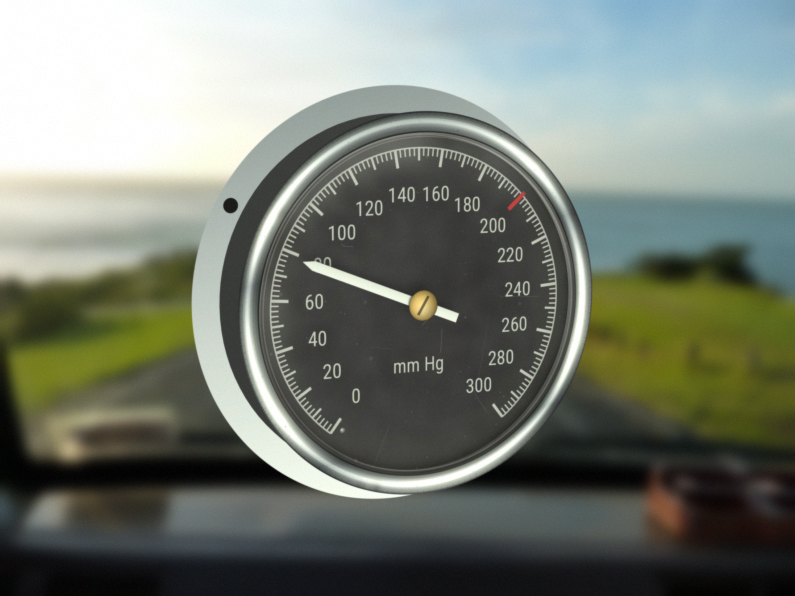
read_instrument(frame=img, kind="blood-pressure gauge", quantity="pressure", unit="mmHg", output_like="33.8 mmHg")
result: 78 mmHg
